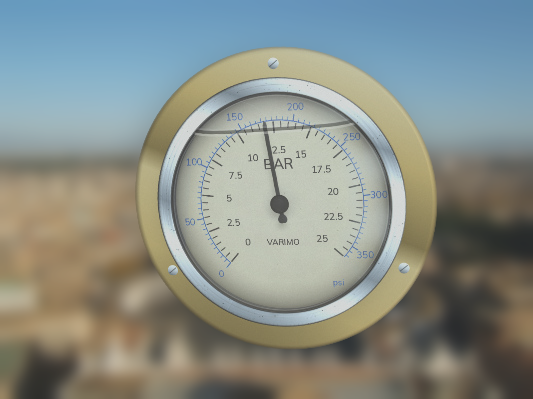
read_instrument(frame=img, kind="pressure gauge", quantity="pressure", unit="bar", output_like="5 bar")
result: 12 bar
